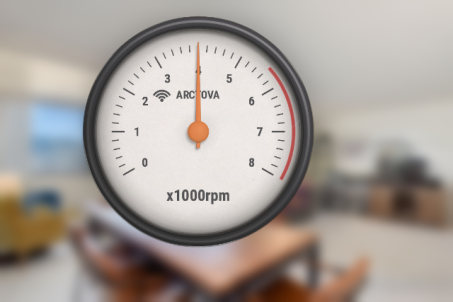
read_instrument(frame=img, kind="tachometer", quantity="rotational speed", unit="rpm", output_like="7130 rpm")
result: 4000 rpm
